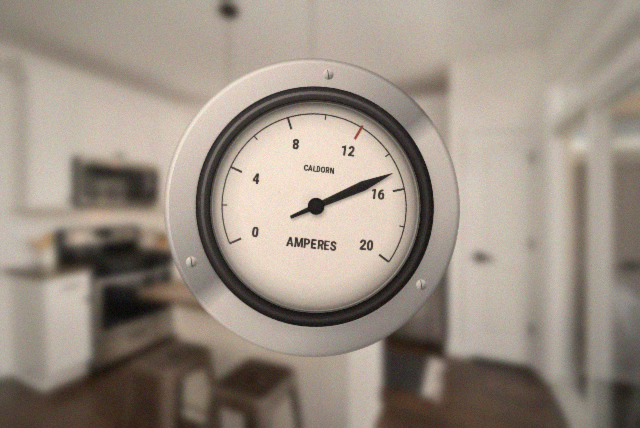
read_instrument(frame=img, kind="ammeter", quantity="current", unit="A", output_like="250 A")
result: 15 A
